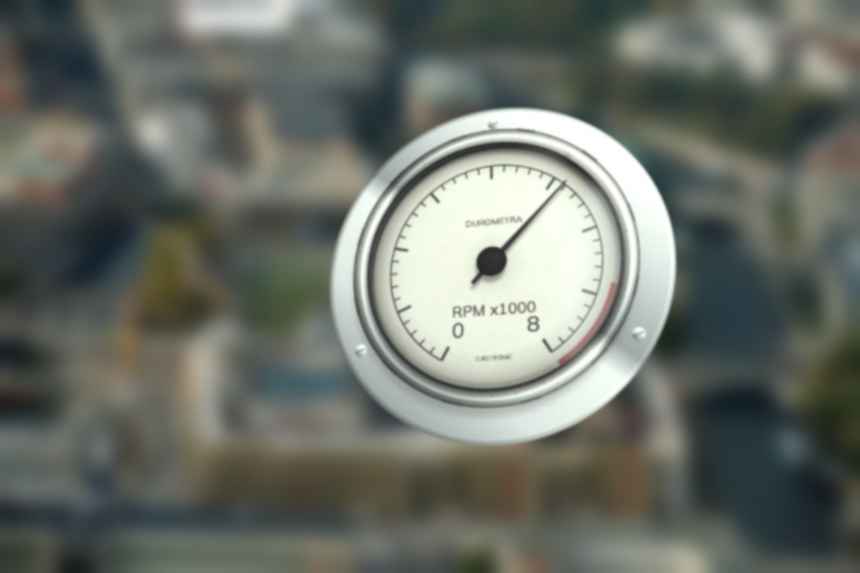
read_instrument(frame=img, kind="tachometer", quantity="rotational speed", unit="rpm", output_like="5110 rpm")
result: 5200 rpm
